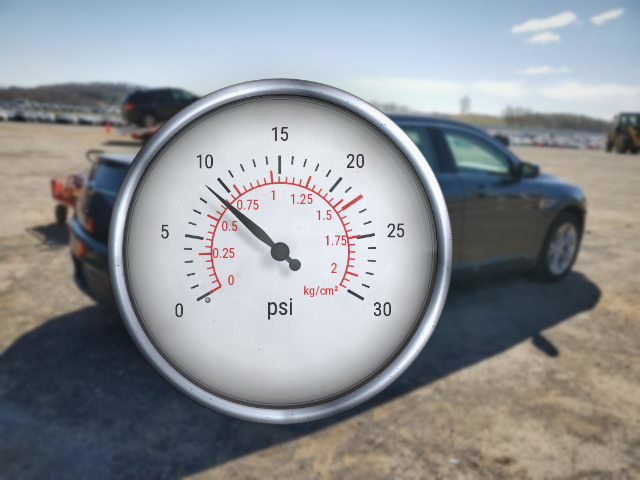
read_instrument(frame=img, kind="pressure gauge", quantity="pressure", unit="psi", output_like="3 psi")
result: 9 psi
